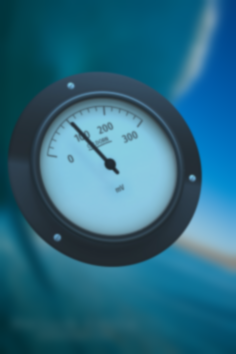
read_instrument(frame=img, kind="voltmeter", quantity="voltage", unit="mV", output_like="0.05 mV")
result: 100 mV
